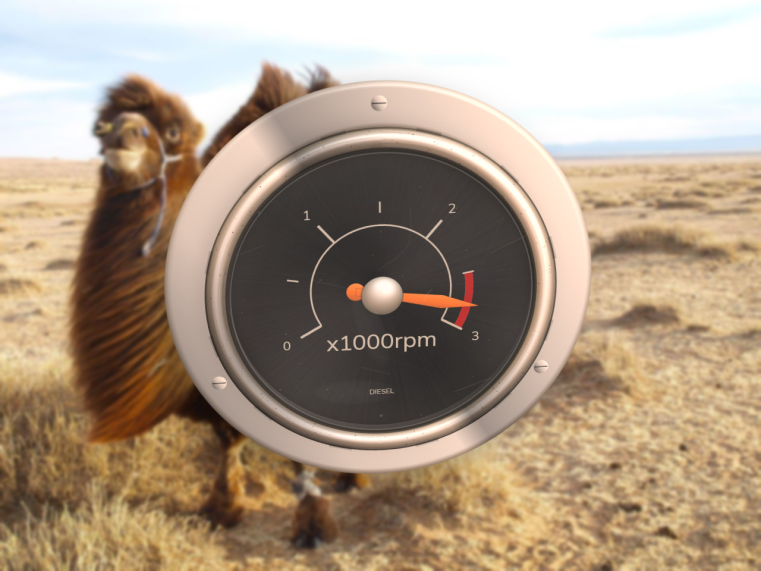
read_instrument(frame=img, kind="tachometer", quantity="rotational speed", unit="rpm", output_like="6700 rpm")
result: 2750 rpm
